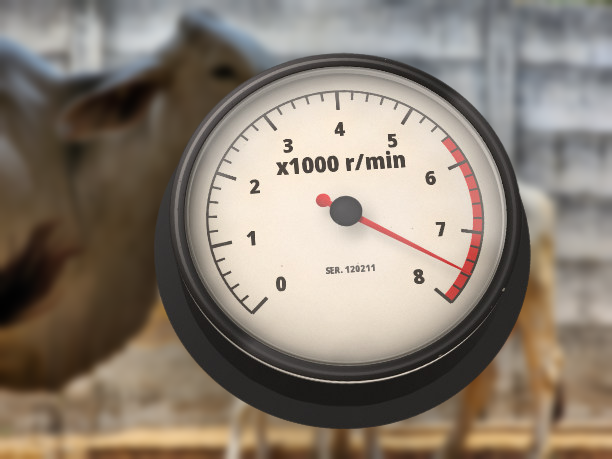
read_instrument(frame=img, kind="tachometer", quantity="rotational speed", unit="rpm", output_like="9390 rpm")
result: 7600 rpm
